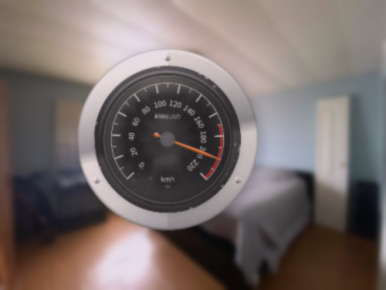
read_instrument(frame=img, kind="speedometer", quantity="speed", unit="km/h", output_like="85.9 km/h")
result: 200 km/h
